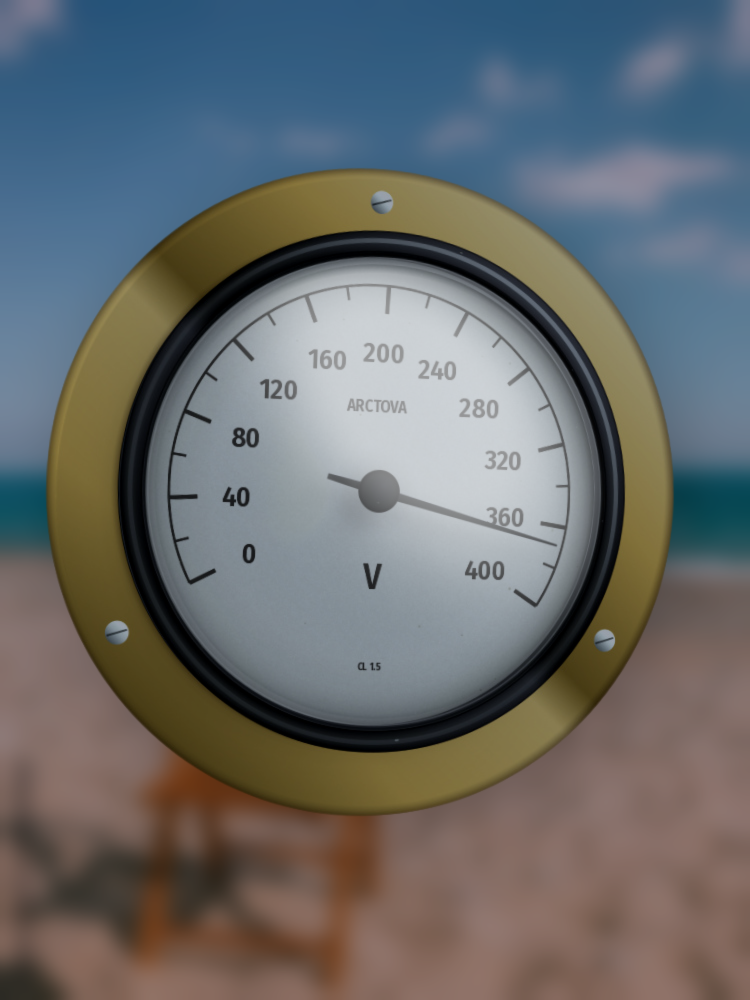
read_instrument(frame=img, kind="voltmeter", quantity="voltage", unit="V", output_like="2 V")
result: 370 V
